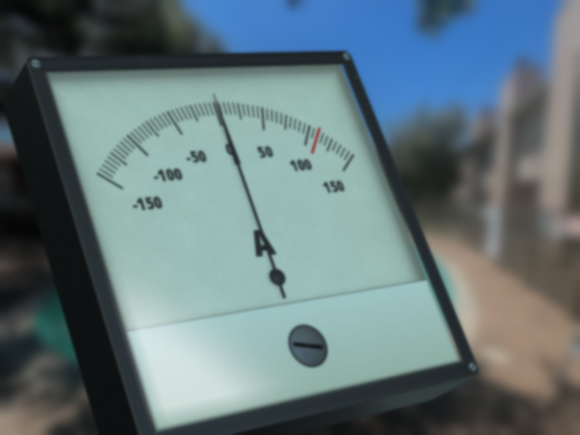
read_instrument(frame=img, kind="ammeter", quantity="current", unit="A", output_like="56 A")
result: 0 A
